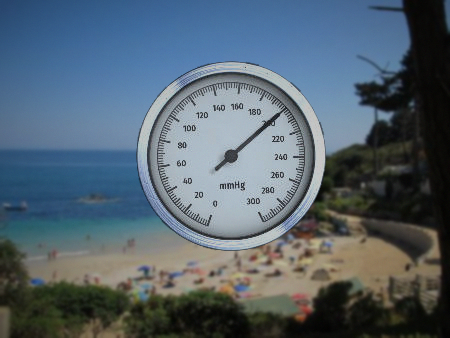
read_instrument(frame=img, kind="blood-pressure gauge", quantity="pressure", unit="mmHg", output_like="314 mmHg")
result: 200 mmHg
